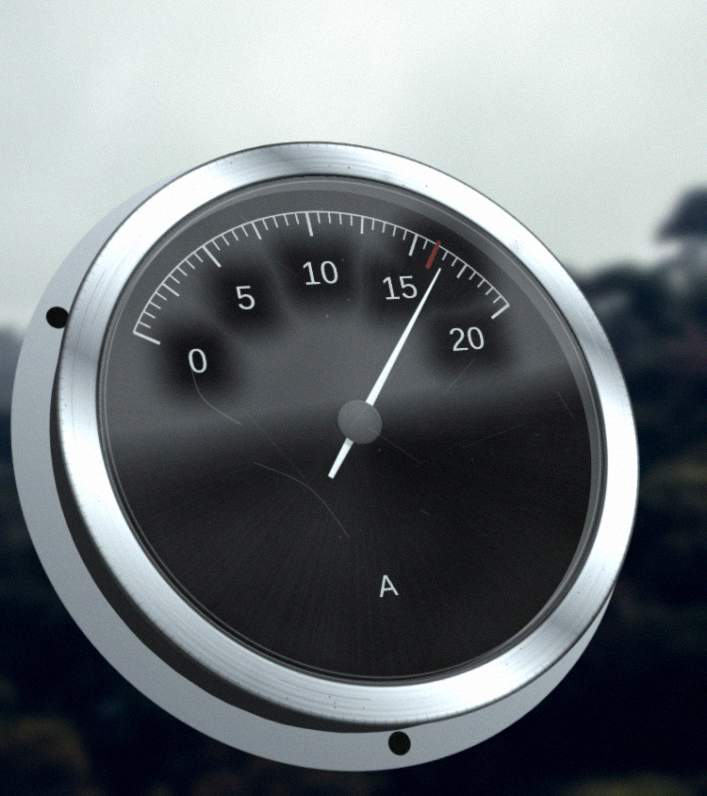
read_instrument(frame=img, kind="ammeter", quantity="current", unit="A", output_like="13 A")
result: 16.5 A
